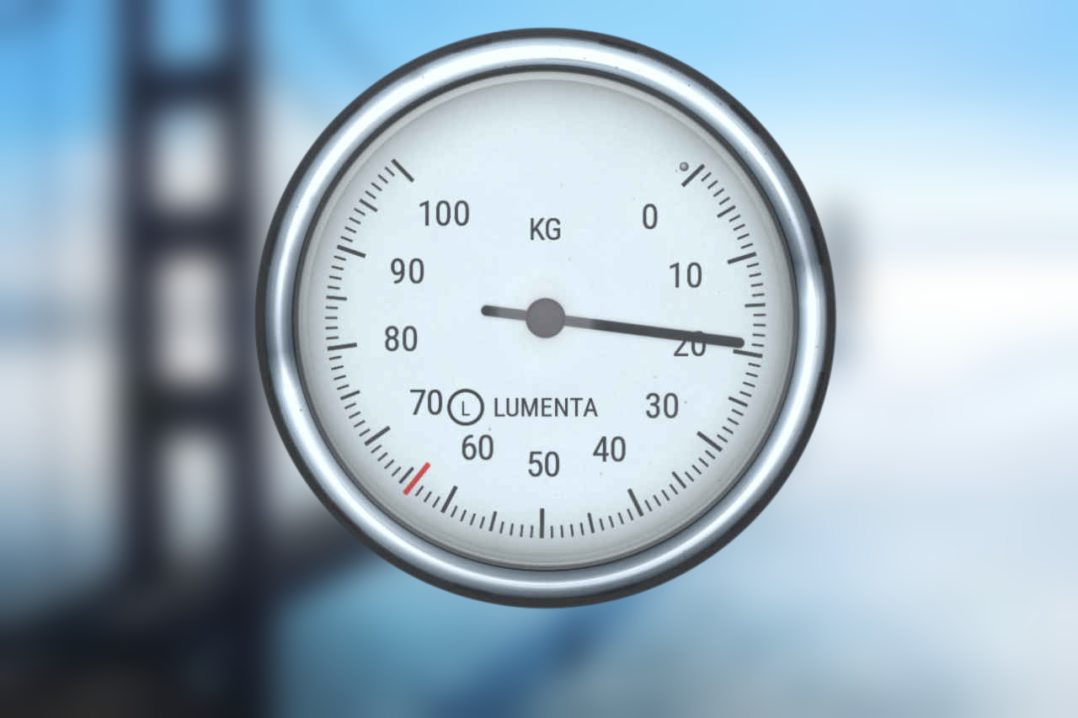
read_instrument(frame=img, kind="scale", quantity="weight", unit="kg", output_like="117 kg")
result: 19 kg
